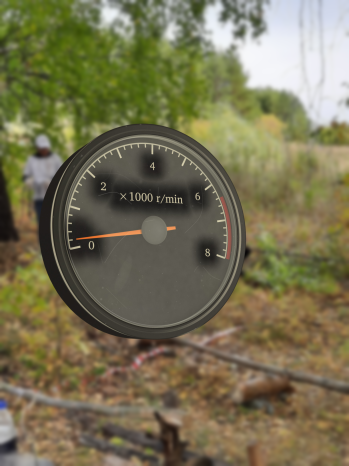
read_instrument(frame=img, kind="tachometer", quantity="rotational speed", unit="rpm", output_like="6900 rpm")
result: 200 rpm
